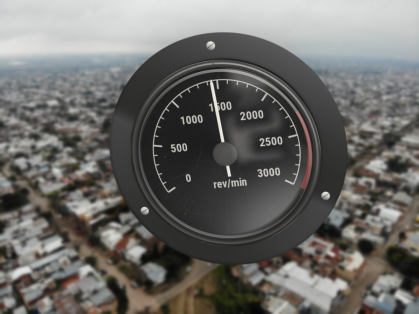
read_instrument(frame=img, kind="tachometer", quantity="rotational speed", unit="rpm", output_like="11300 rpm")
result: 1450 rpm
